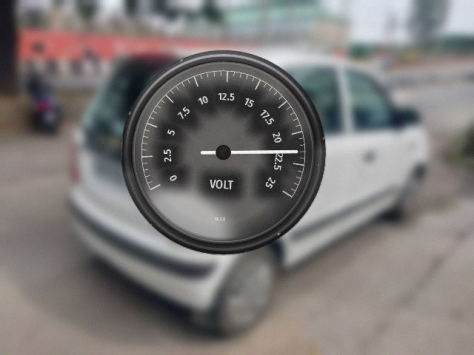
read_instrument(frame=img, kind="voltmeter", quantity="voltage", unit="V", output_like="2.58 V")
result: 21.5 V
